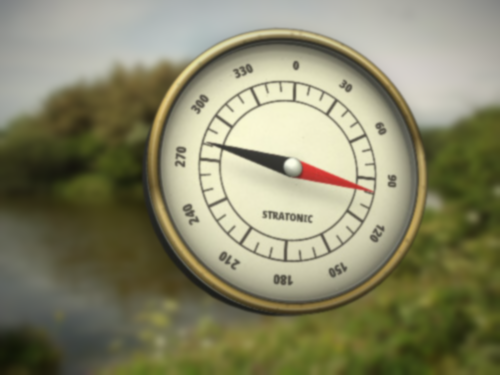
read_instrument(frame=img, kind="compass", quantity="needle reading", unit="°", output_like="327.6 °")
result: 100 °
